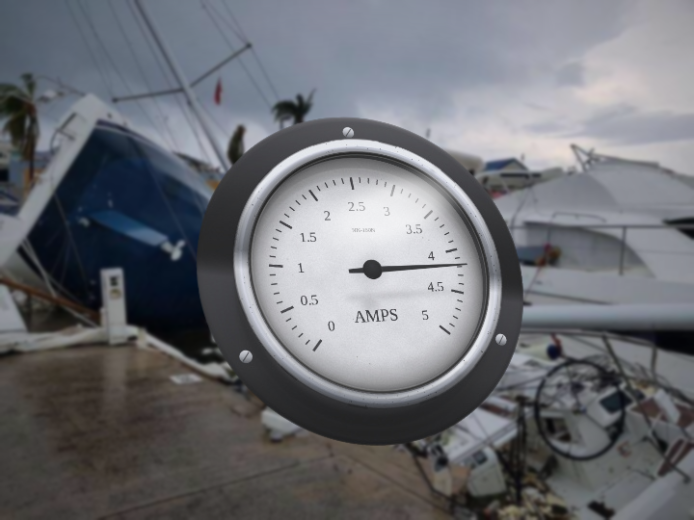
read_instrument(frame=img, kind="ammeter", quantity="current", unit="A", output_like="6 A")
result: 4.2 A
